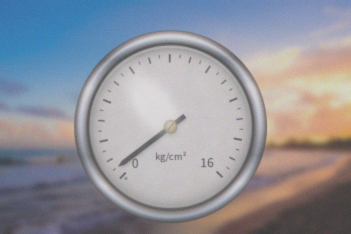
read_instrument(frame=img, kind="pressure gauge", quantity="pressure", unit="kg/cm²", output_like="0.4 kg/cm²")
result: 0.5 kg/cm²
